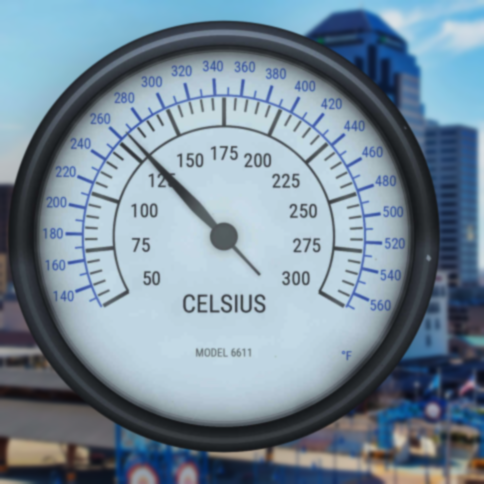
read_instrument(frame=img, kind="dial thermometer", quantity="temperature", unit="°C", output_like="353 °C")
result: 130 °C
